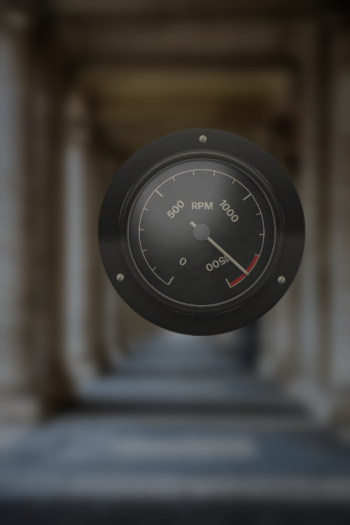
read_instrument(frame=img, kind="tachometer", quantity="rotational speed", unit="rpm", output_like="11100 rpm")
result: 1400 rpm
